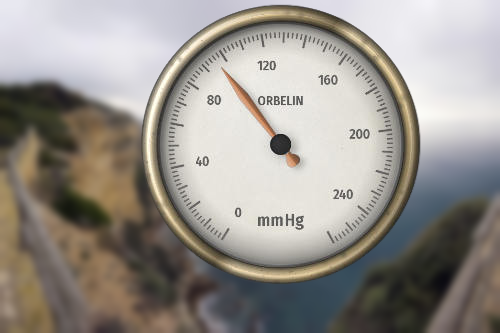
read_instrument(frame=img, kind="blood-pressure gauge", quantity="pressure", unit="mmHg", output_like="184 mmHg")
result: 96 mmHg
